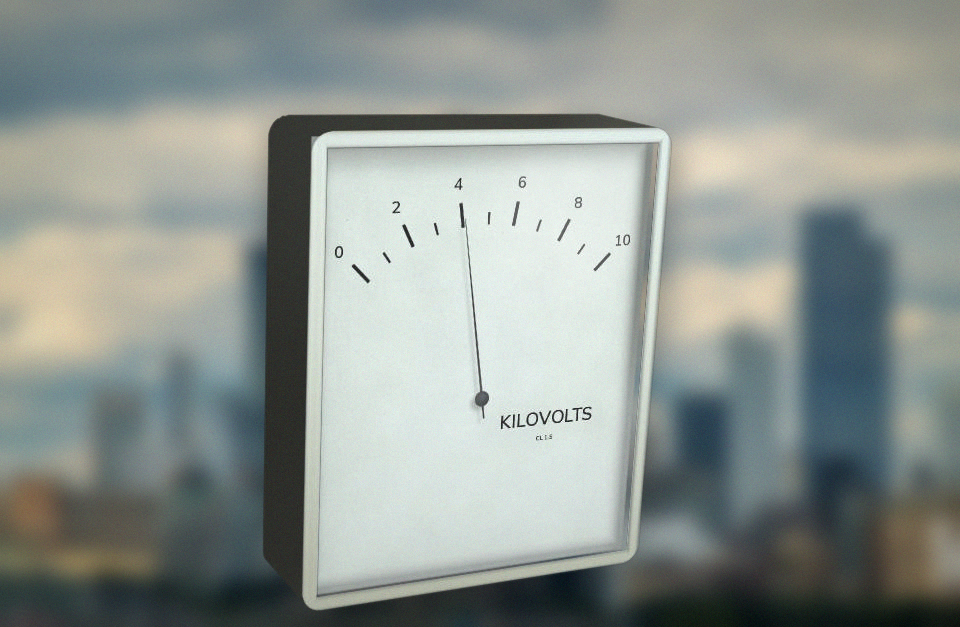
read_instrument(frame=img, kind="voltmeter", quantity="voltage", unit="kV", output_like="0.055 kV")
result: 4 kV
